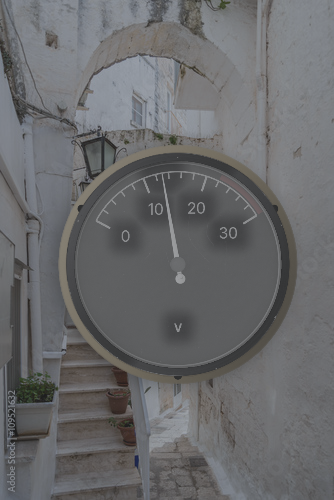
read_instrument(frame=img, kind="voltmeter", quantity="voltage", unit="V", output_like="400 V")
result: 13 V
